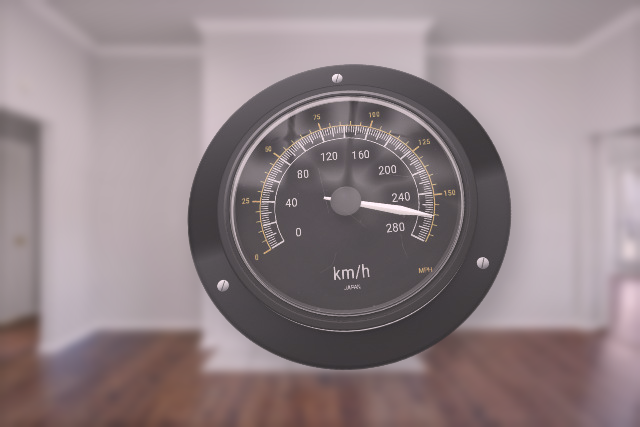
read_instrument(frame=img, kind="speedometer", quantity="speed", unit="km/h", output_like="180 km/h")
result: 260 km/h
